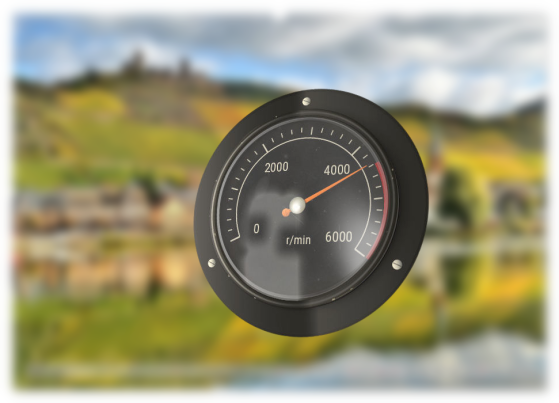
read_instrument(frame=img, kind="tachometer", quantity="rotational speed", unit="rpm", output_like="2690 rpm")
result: 4400 rpm
